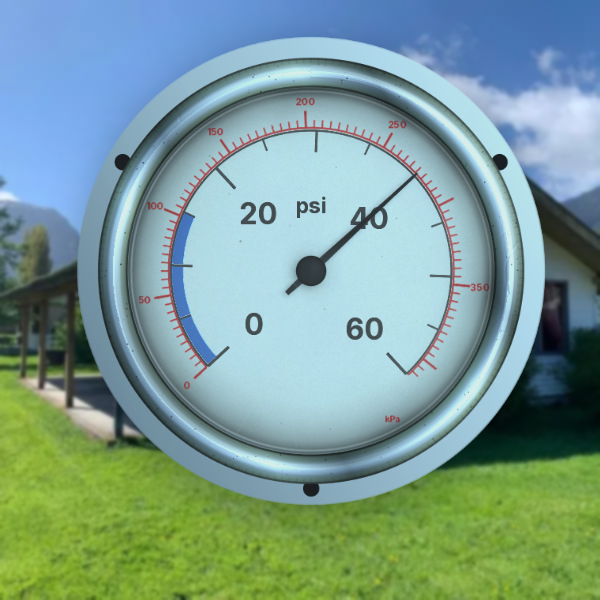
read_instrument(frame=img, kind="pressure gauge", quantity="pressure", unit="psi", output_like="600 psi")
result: 40 psi
